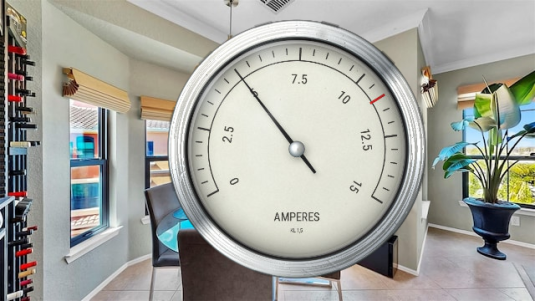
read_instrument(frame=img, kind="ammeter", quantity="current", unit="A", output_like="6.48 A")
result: 5 A
